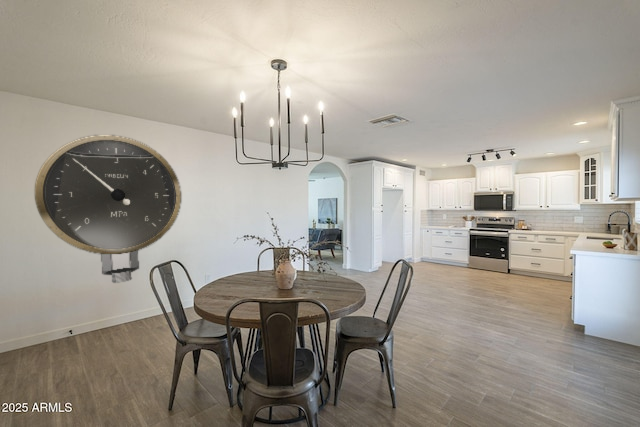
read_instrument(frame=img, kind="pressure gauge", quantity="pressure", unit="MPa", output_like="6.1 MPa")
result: 2 MPa
